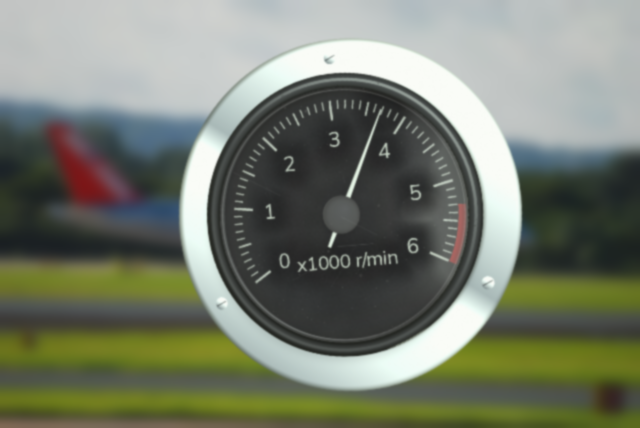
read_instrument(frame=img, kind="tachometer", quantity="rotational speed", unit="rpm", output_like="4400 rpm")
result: 3700 rpm
